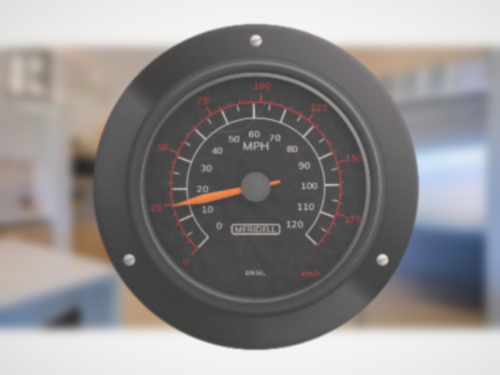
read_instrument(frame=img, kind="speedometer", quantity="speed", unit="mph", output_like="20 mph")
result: 15 mph
